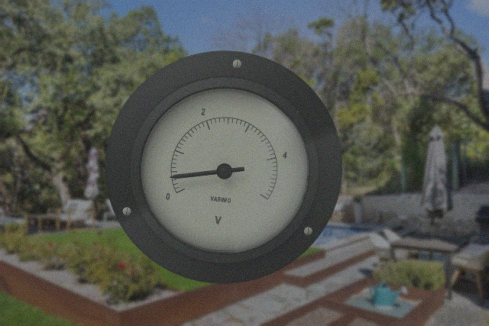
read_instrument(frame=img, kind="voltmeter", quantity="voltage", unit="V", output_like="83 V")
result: 0.4 V
